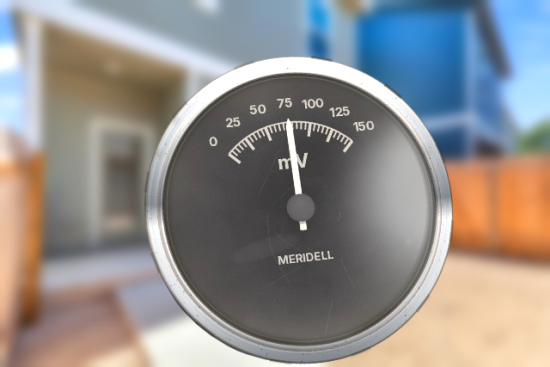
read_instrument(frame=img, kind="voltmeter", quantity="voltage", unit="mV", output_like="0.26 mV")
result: 75 mV
